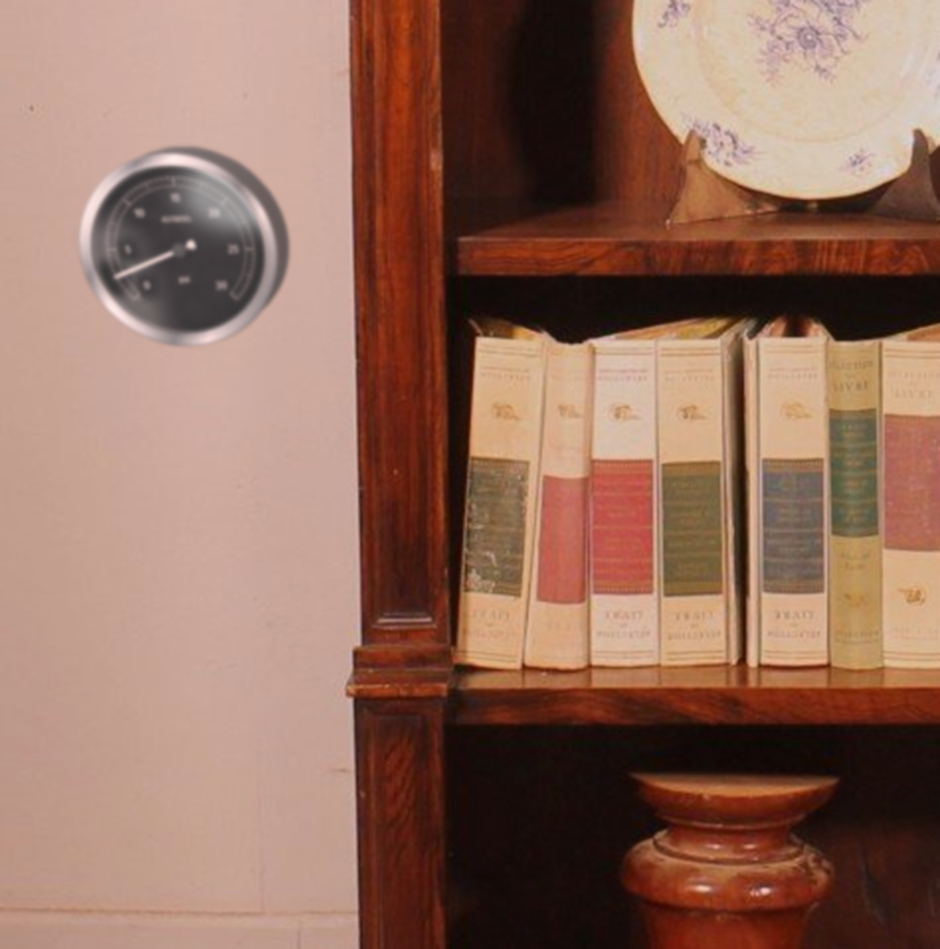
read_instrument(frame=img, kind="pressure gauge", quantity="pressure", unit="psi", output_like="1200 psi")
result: 2.5 psi
